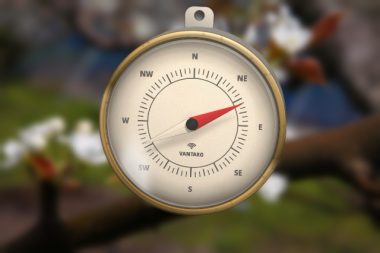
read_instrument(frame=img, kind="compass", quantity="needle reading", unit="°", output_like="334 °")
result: 65 °
